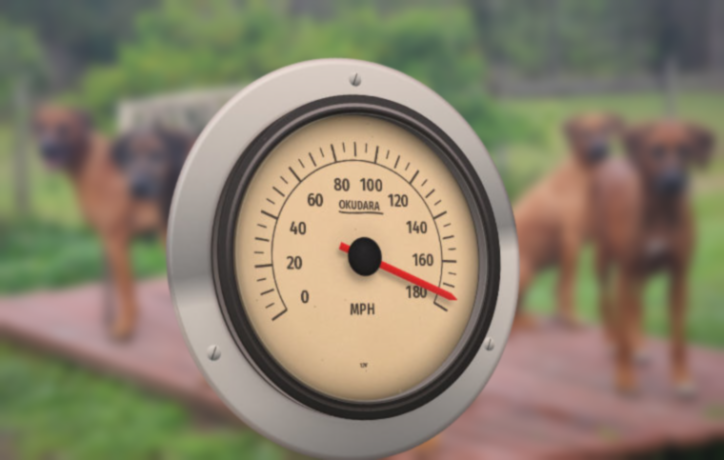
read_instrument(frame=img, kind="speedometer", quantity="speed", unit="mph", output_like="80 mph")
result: 175 mph
